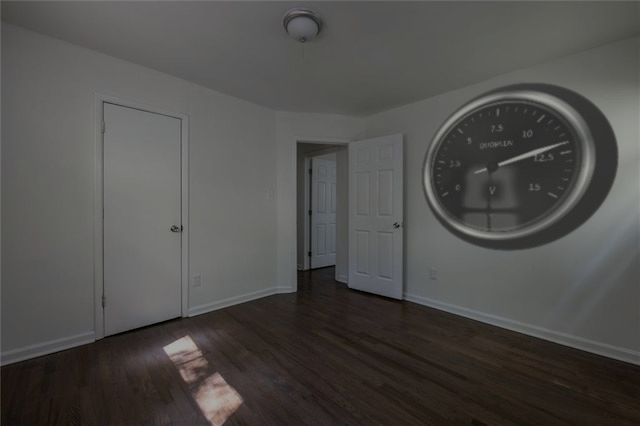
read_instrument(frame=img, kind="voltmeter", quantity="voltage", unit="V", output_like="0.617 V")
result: 12 V
